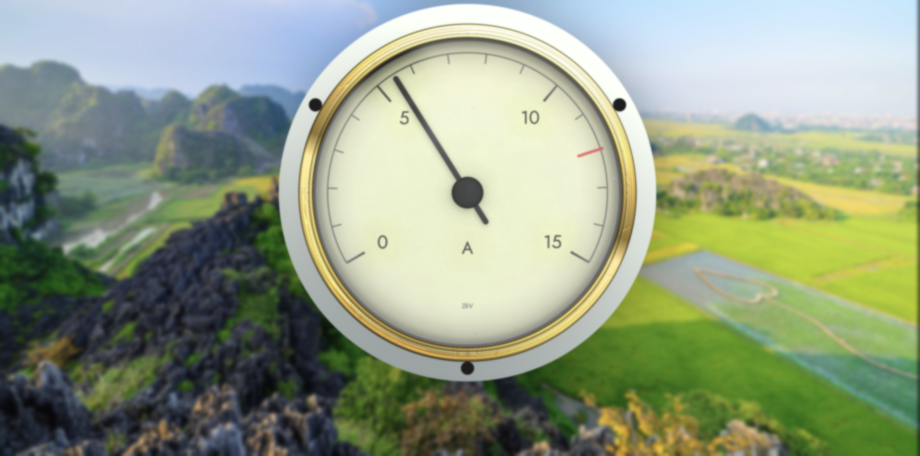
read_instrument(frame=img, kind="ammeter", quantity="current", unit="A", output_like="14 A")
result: 5.5 A
